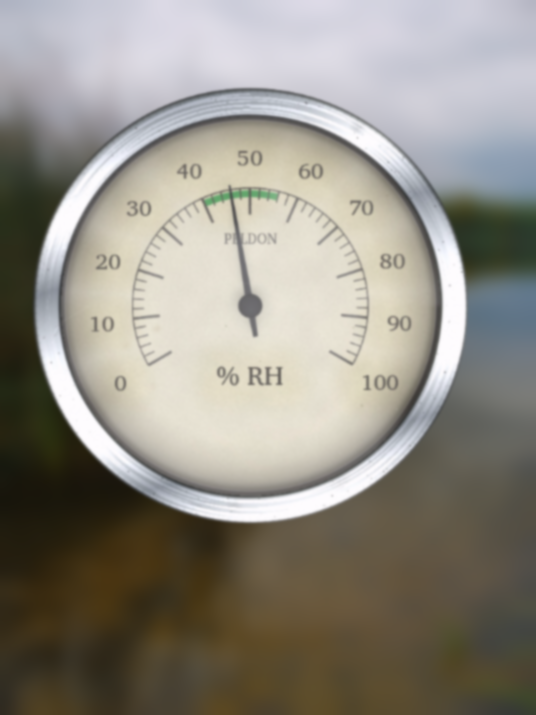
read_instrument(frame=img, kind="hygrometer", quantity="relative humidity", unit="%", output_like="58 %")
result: 46 %
